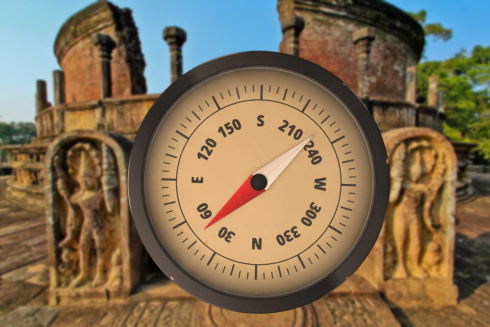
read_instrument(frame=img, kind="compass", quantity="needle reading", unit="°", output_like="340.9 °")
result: 47.5 °
